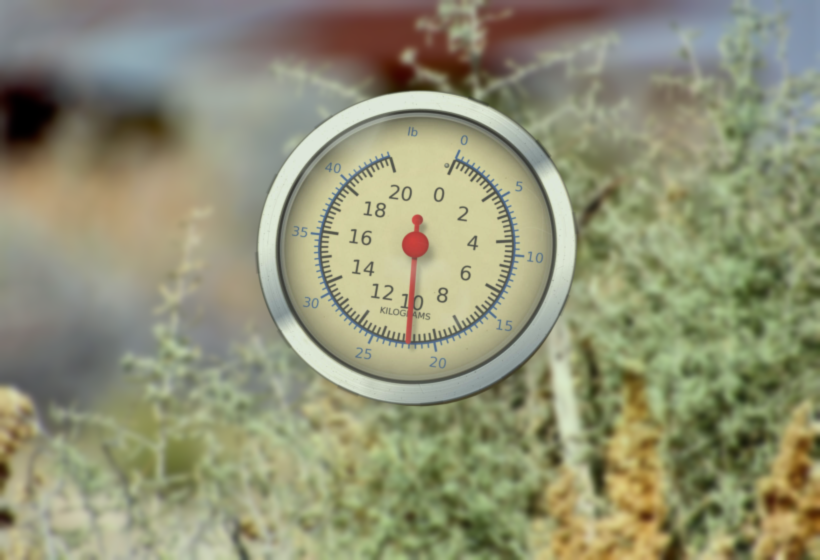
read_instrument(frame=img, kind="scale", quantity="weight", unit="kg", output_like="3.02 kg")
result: 10 kg
